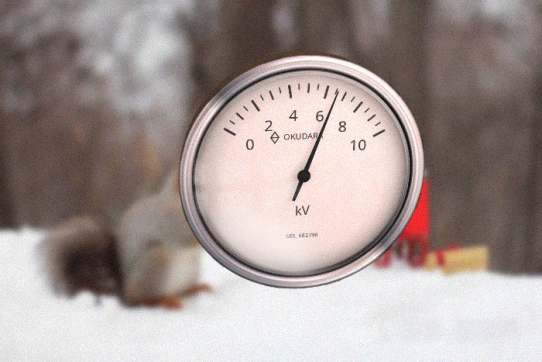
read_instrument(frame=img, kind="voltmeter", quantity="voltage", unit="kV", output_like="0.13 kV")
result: 6.5 kV
